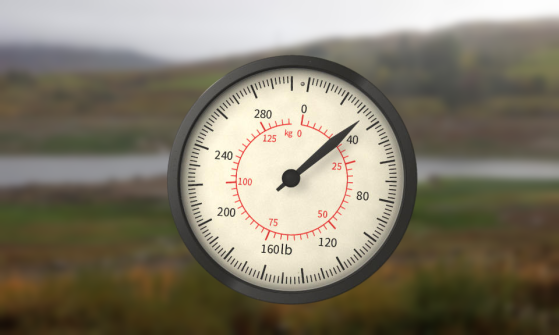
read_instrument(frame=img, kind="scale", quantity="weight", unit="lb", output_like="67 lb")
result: 34 lb
